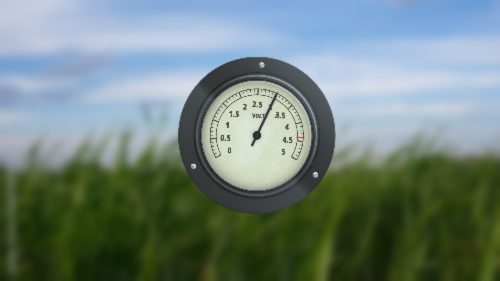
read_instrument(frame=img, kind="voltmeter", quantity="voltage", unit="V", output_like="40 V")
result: 3 V
